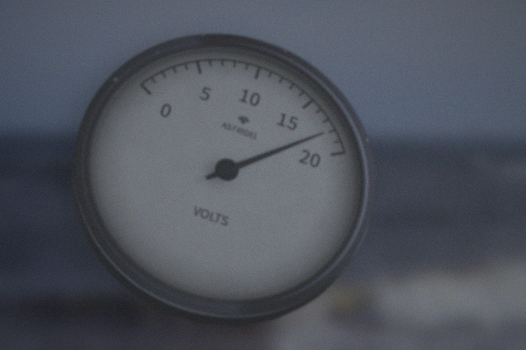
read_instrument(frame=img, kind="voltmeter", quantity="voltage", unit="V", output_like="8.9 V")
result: 18 V
